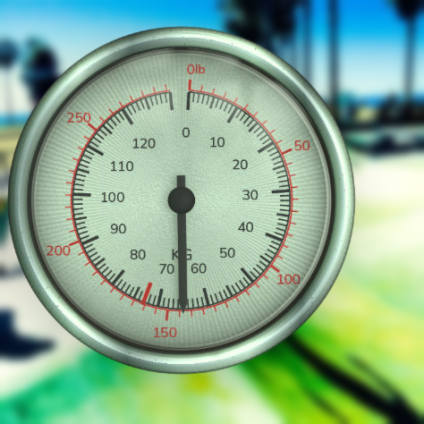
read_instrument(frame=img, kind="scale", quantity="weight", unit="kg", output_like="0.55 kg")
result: 65 kg
